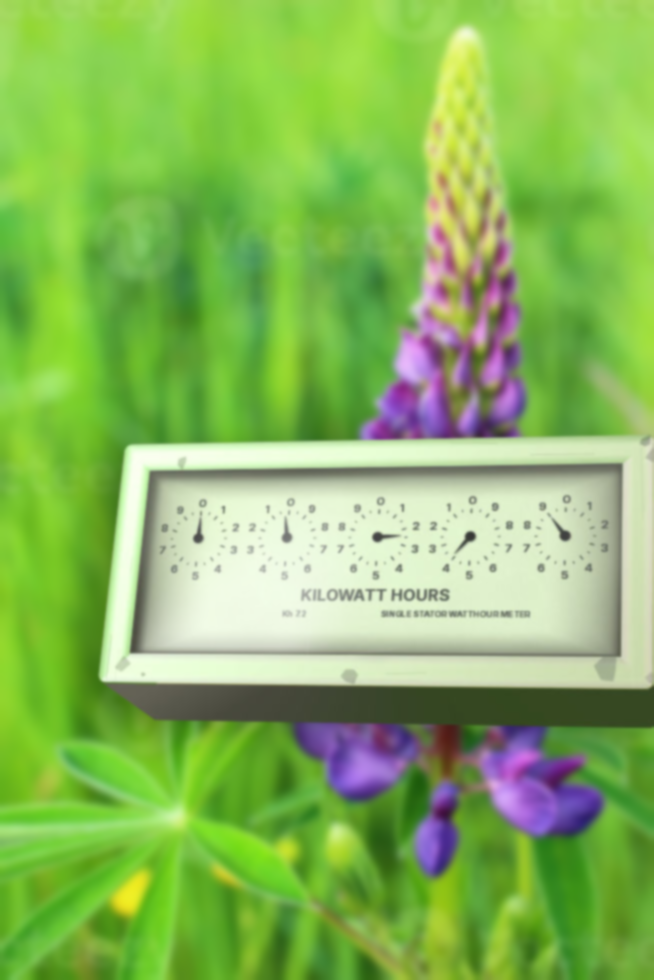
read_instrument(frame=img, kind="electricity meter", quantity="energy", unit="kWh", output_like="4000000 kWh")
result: 239 kWh
